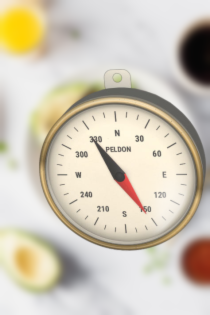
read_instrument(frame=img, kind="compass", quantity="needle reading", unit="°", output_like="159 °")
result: 150 °
